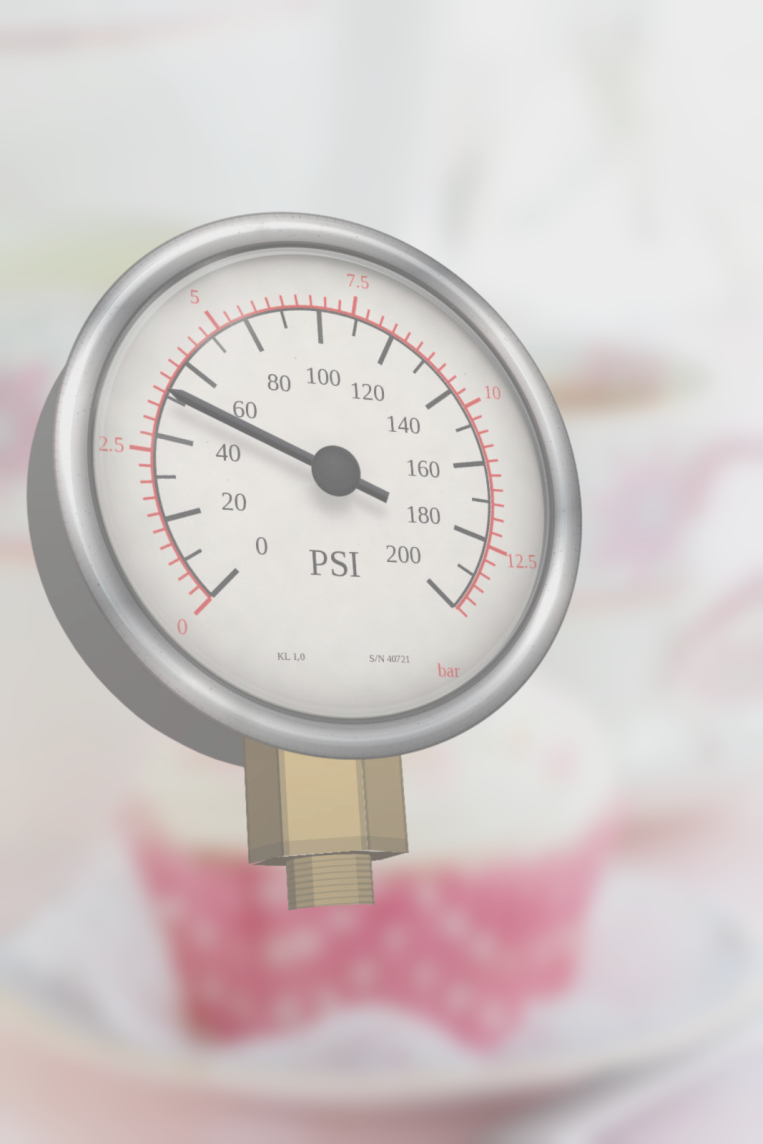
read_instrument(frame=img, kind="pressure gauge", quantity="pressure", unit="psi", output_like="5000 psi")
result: 50 psi
